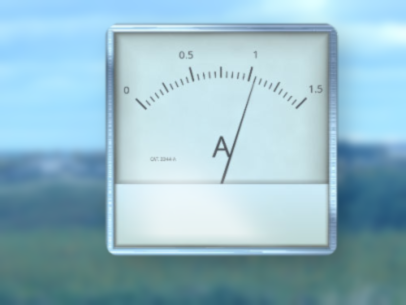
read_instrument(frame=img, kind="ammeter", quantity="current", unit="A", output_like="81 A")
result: 1.05 A
